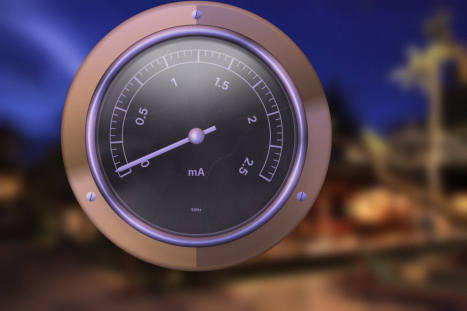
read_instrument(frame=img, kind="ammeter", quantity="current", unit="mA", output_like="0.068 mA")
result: 0.05 mA
